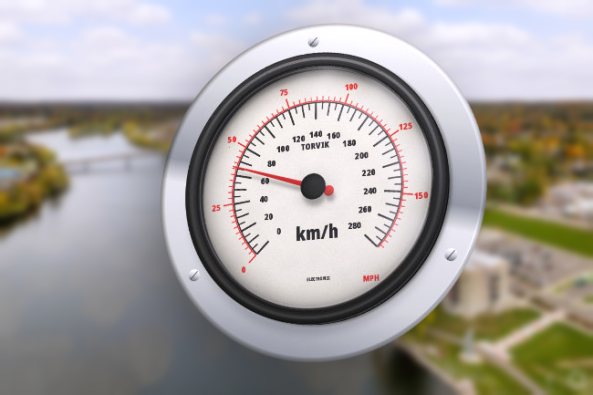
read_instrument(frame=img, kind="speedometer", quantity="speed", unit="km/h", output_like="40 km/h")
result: 65 km/h
